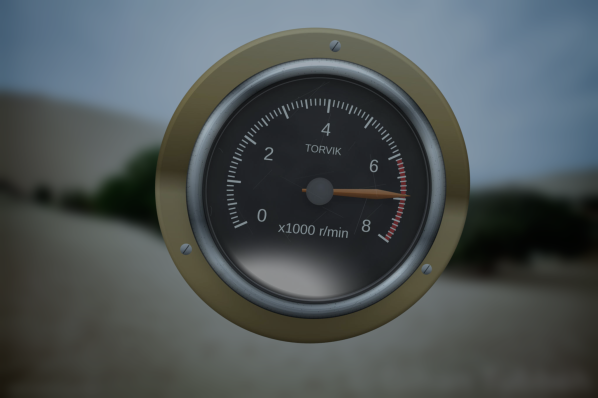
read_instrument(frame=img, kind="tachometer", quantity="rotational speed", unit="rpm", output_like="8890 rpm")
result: 6900 rpm
